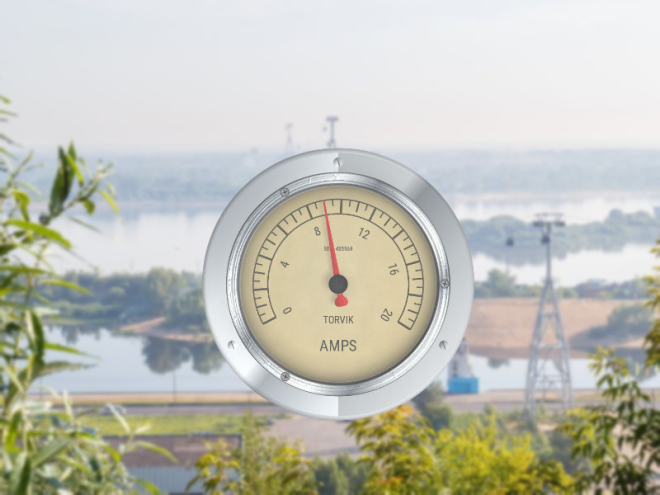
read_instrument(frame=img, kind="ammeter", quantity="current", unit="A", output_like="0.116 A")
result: 9 A
